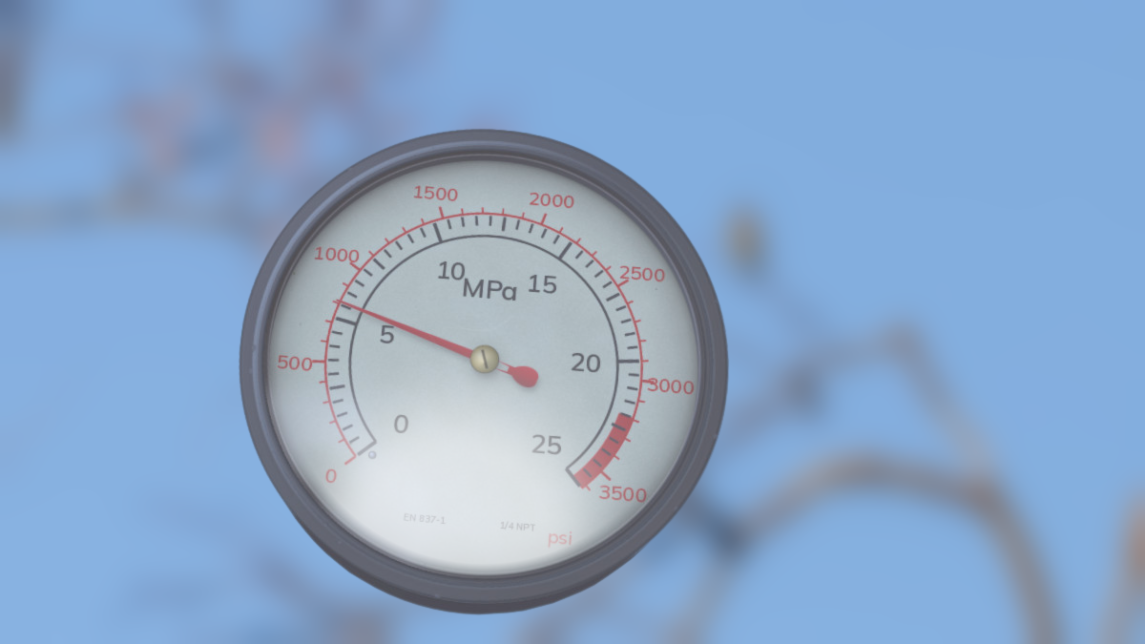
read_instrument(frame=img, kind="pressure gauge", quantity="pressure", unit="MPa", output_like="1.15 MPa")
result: 5.5 MPa
